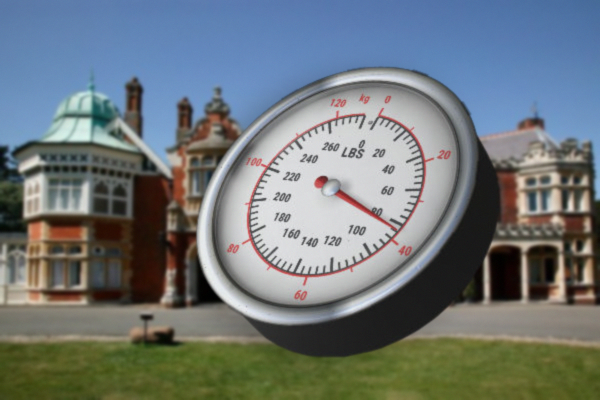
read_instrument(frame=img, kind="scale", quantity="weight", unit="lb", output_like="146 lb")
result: 84 lb
